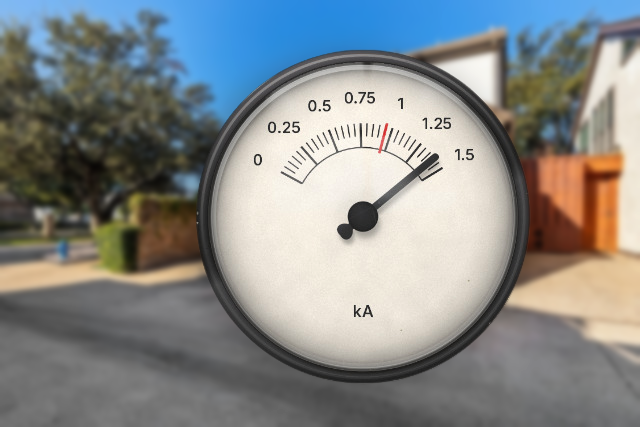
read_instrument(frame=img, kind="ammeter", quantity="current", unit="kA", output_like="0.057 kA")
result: 1.4 kA
